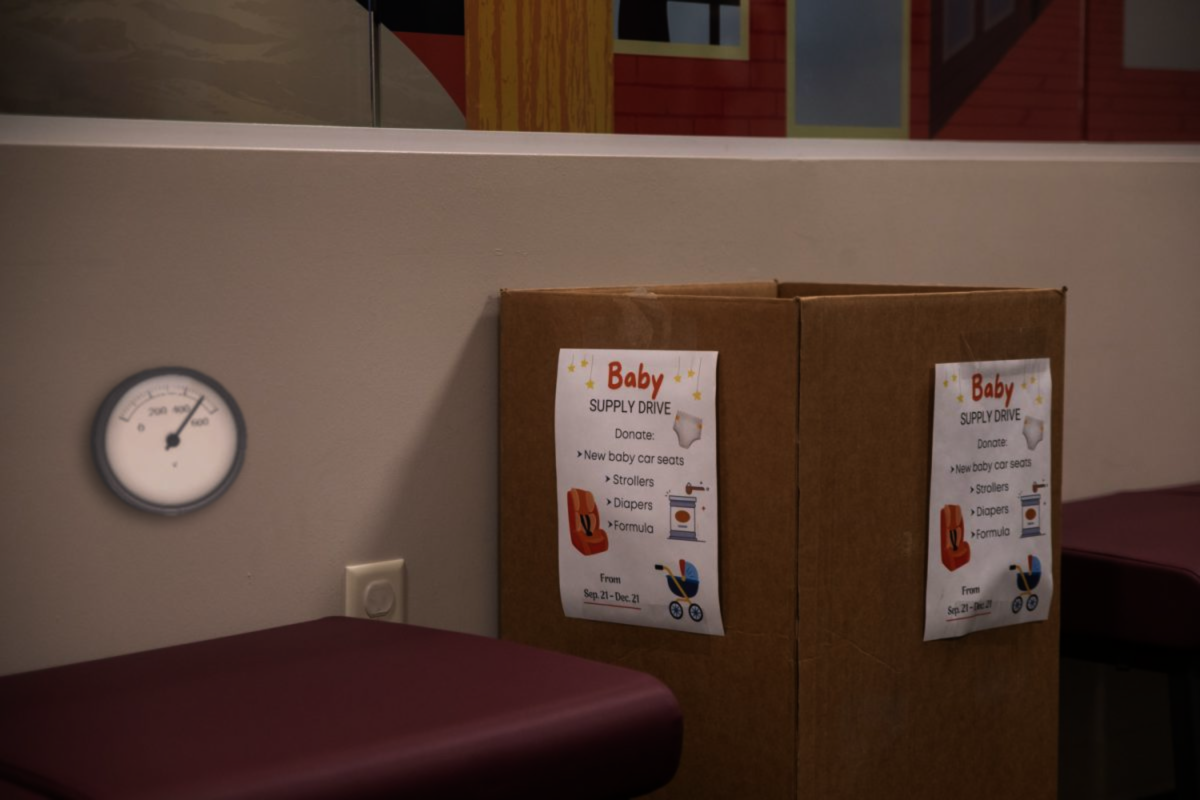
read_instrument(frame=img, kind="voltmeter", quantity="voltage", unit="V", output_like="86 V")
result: 500 V
